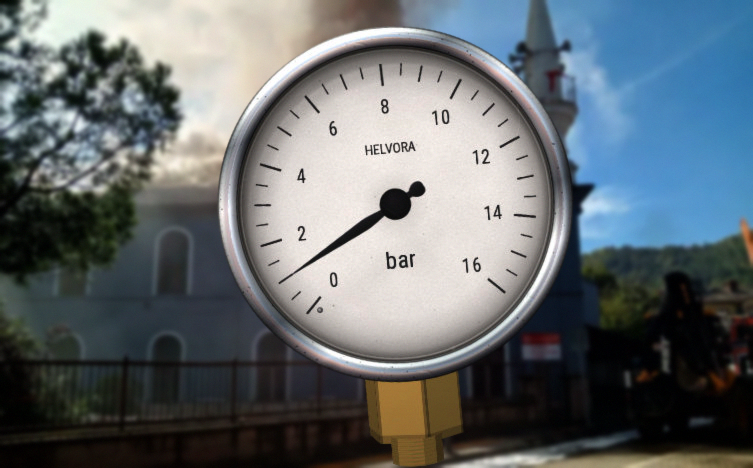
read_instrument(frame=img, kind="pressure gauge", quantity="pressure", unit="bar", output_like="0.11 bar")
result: 1 bar
